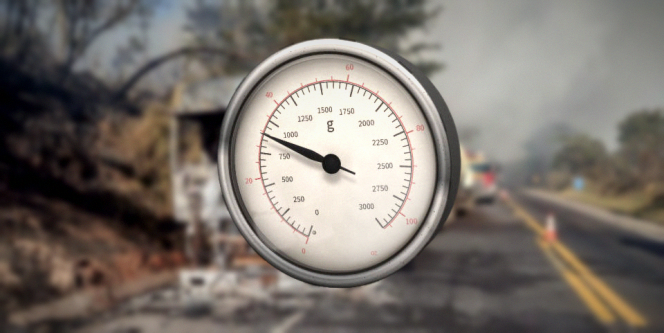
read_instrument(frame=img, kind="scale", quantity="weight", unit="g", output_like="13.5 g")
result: 900 g
